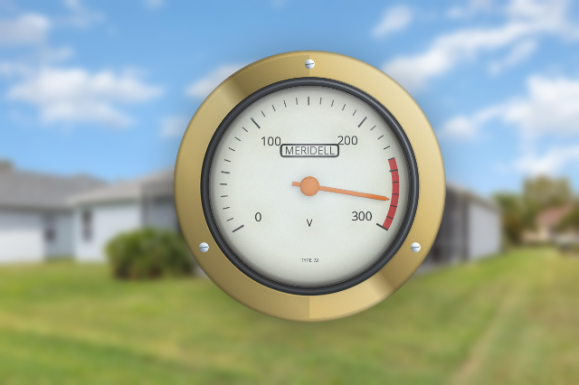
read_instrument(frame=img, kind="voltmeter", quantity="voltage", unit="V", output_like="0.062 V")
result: 275 V
